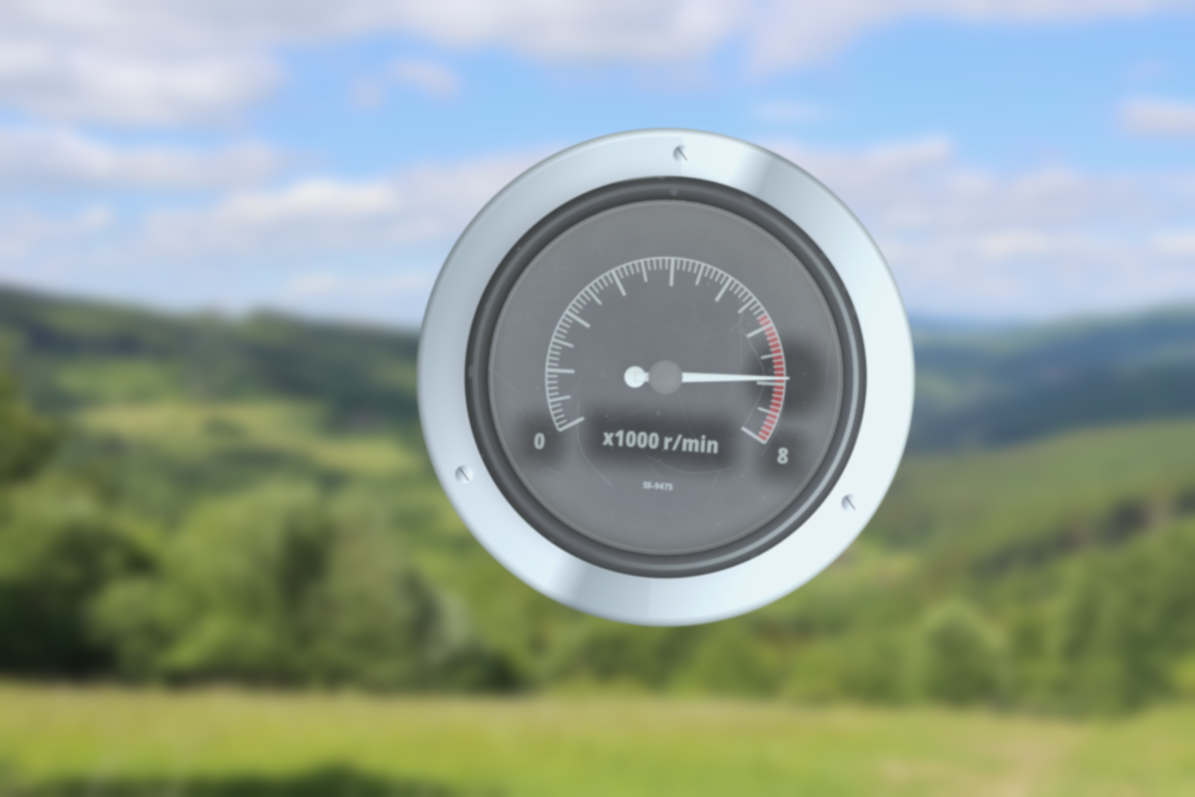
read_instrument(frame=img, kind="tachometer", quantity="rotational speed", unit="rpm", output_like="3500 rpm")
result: 6900 rpm
